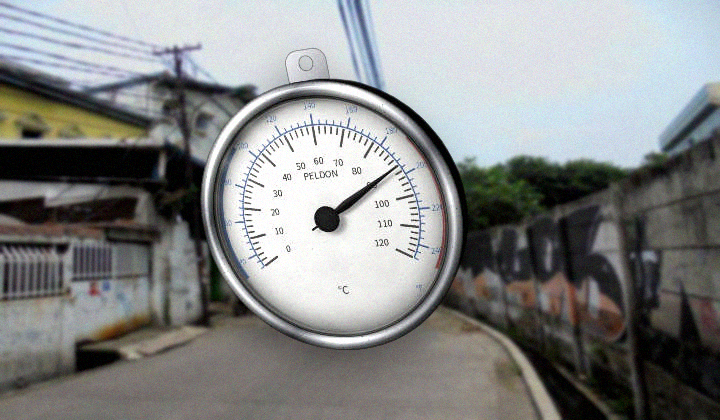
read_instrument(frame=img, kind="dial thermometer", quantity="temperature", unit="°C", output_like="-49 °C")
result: 90 °C
